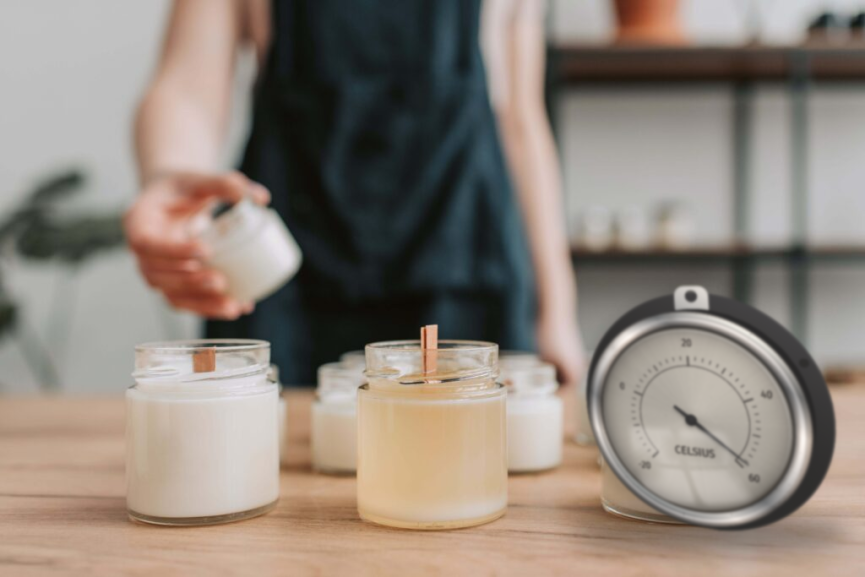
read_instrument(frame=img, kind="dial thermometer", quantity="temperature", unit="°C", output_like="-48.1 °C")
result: 58 °C
